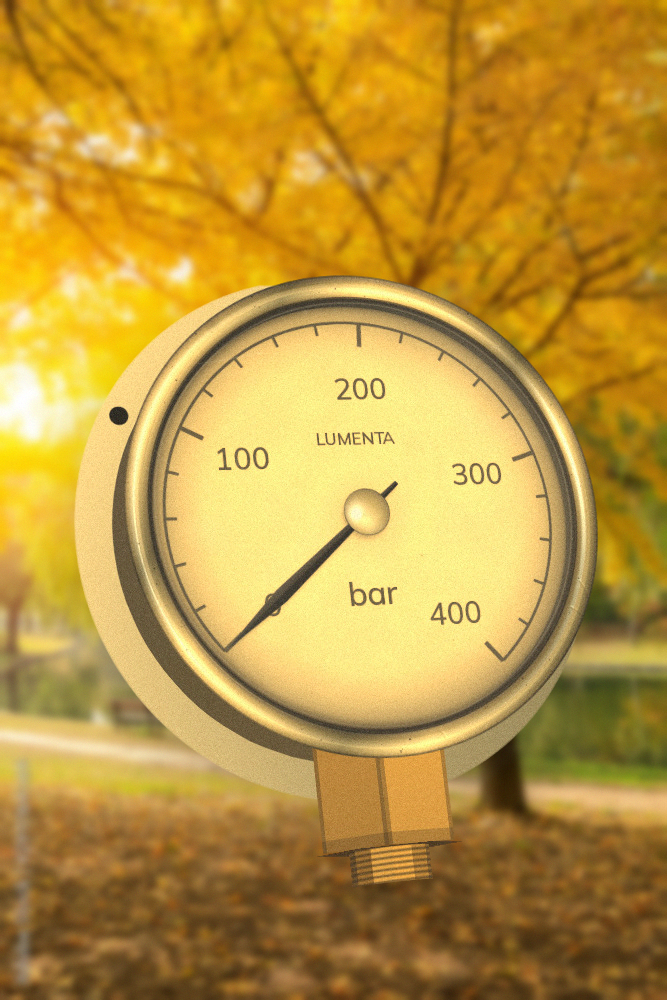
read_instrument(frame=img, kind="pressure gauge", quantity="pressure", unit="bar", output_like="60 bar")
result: 0 bar
